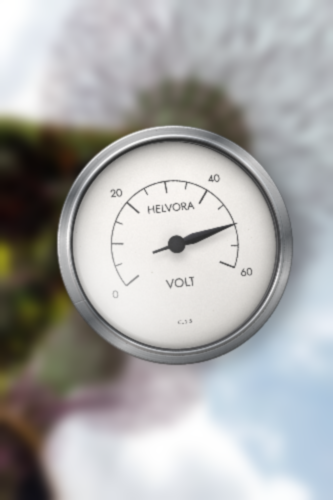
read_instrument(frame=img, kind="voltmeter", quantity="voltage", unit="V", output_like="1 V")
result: 50 V
